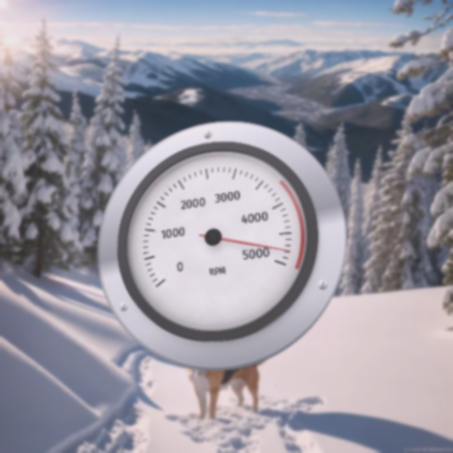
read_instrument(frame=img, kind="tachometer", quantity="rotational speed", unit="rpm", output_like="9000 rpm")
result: 4800 rpm
